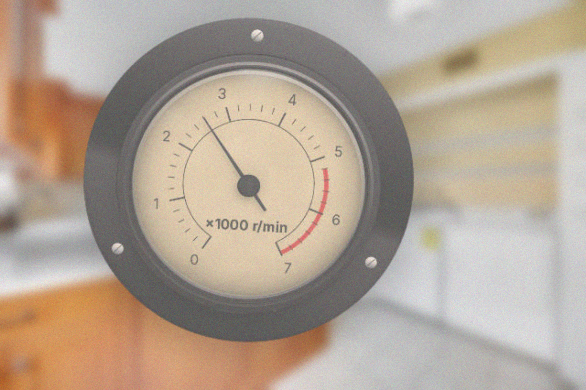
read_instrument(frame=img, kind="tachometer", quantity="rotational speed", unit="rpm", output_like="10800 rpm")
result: 2600 rpm
